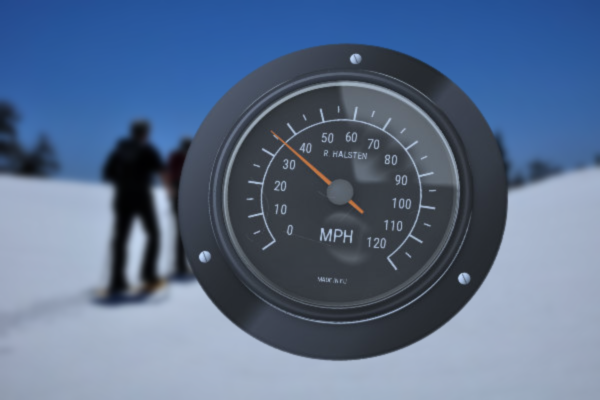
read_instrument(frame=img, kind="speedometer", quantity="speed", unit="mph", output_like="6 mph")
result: 35 mph
